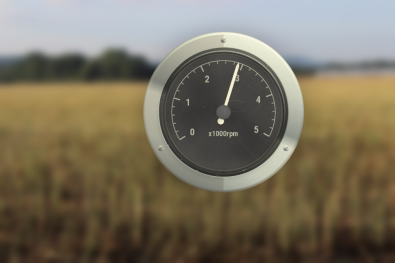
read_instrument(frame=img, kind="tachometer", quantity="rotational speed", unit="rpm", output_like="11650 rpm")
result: 2900 rpm
